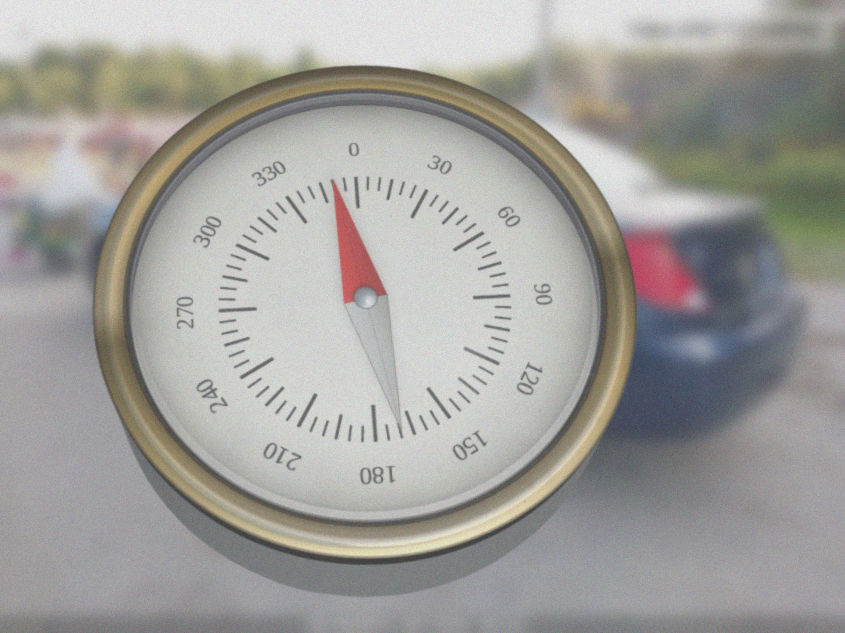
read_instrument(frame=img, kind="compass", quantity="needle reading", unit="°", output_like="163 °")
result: 350 °
